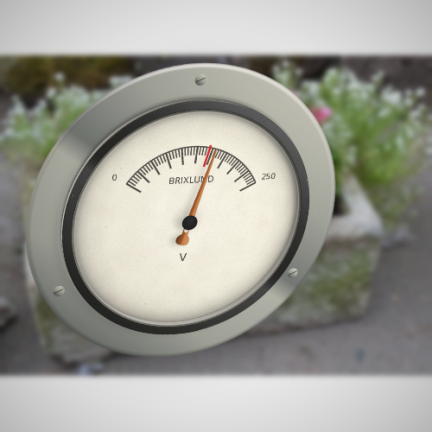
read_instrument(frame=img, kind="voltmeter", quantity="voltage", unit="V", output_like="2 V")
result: 150 V
